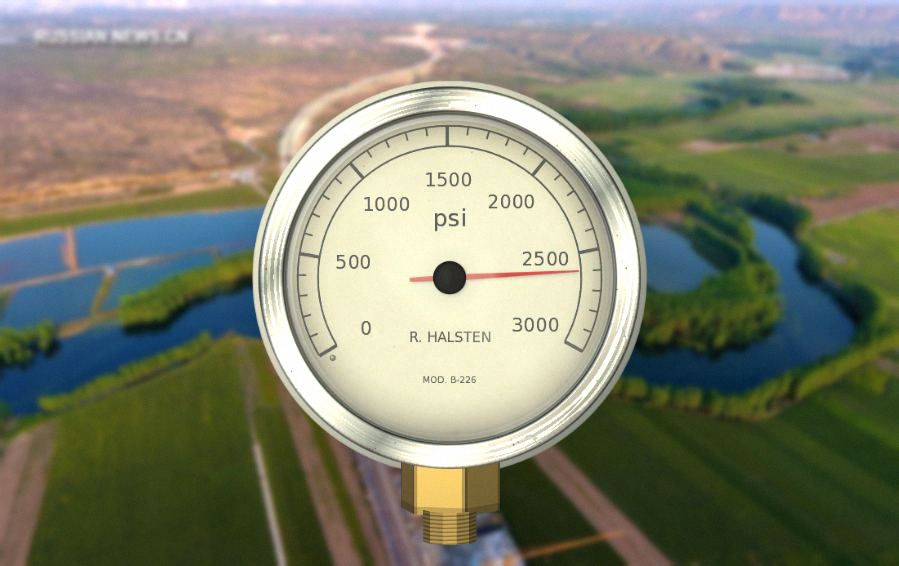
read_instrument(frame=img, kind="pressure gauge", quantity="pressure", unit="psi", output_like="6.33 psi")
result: 2600 psi
